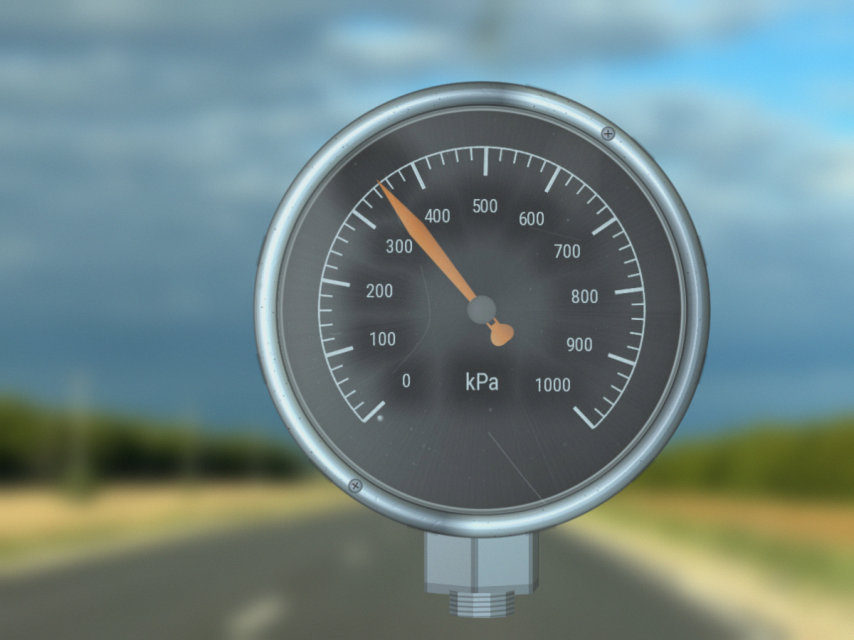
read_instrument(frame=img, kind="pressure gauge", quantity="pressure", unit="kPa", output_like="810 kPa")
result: 350 kPa
